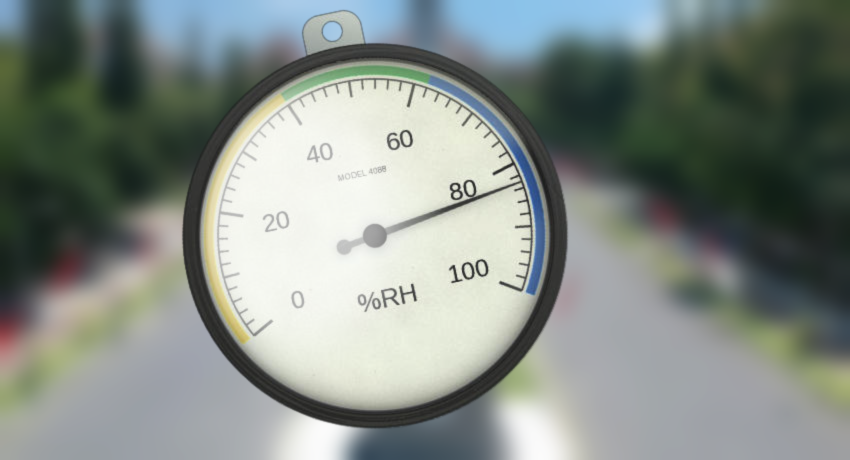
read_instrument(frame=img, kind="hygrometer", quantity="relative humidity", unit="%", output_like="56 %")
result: 83 %
